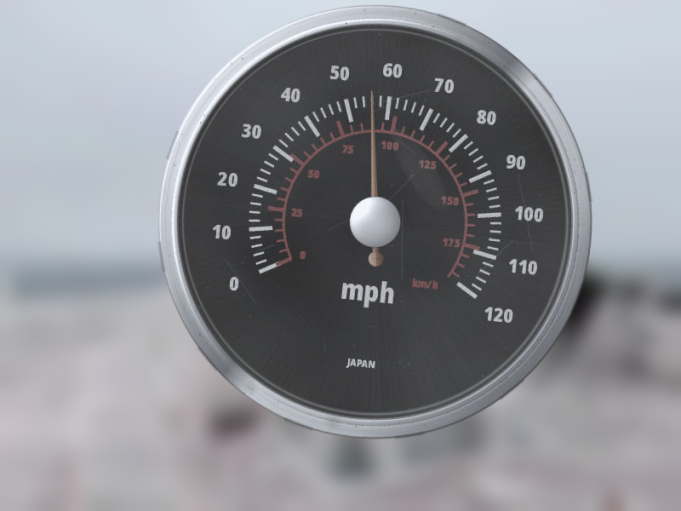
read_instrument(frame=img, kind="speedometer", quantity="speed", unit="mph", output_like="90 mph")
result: 56 mph
